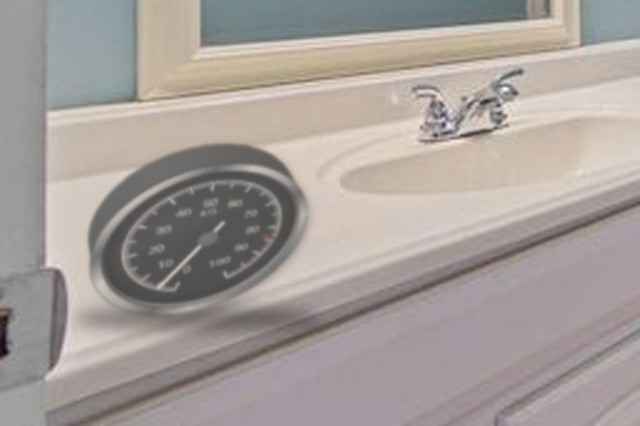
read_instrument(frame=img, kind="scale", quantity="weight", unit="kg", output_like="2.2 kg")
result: 5 kg
